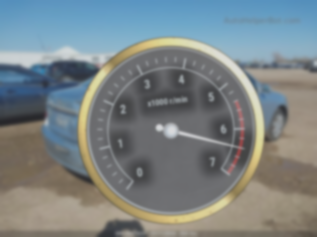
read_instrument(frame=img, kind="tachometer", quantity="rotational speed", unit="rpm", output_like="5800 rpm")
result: 6400 rpm
